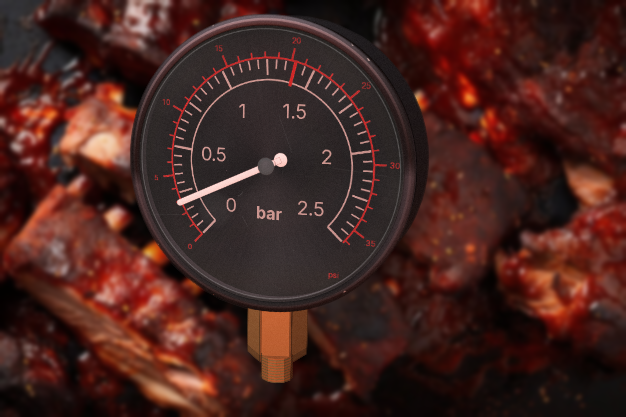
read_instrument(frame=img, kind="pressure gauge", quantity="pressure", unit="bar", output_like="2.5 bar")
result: 0.2 bar
